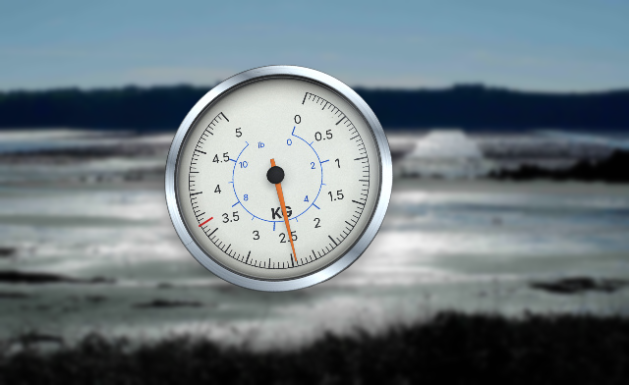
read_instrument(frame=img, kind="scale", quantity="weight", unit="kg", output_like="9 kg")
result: 2.45 kg
